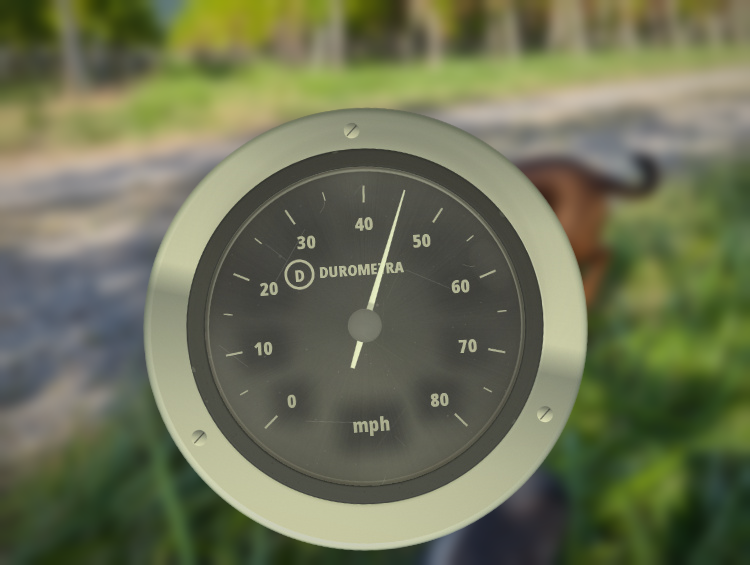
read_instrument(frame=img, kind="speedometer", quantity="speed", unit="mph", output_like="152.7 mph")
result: 45 mph
